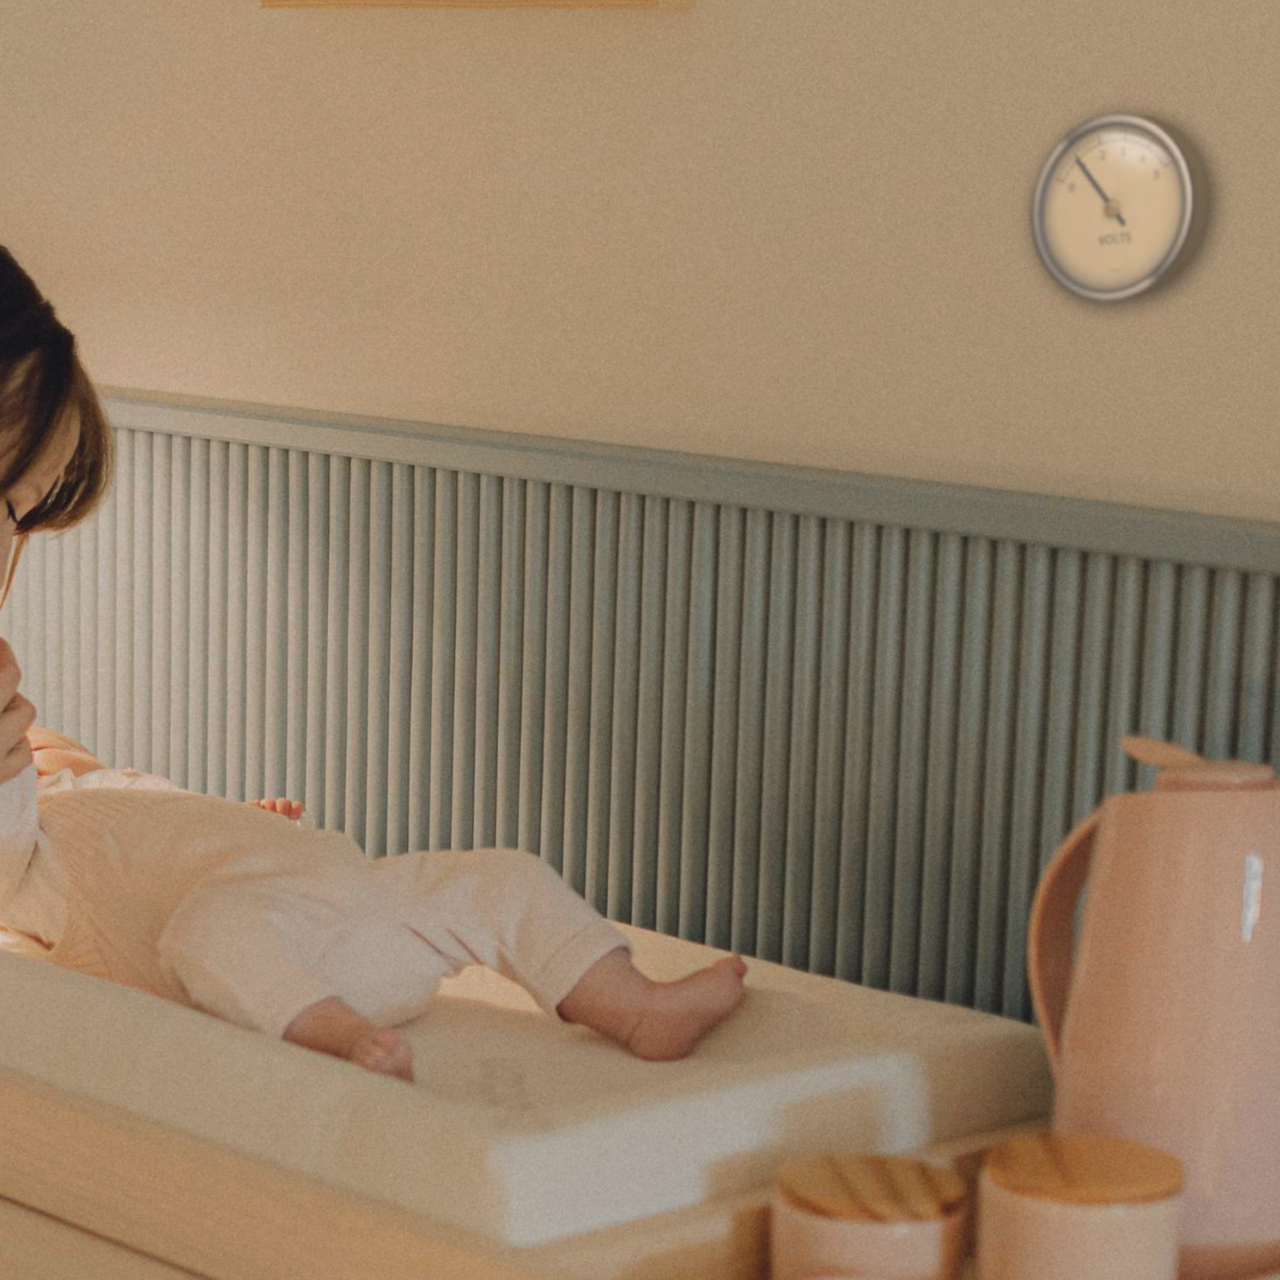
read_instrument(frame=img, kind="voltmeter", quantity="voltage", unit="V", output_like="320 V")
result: 1 V
